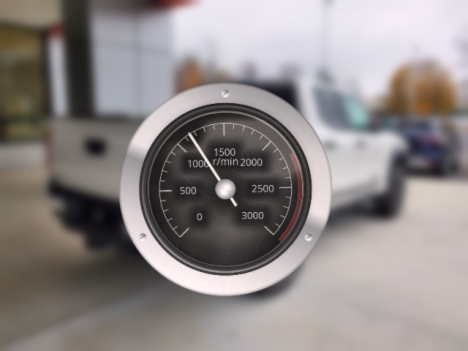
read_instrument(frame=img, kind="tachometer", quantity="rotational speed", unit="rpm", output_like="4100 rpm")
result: 1150 rpm
